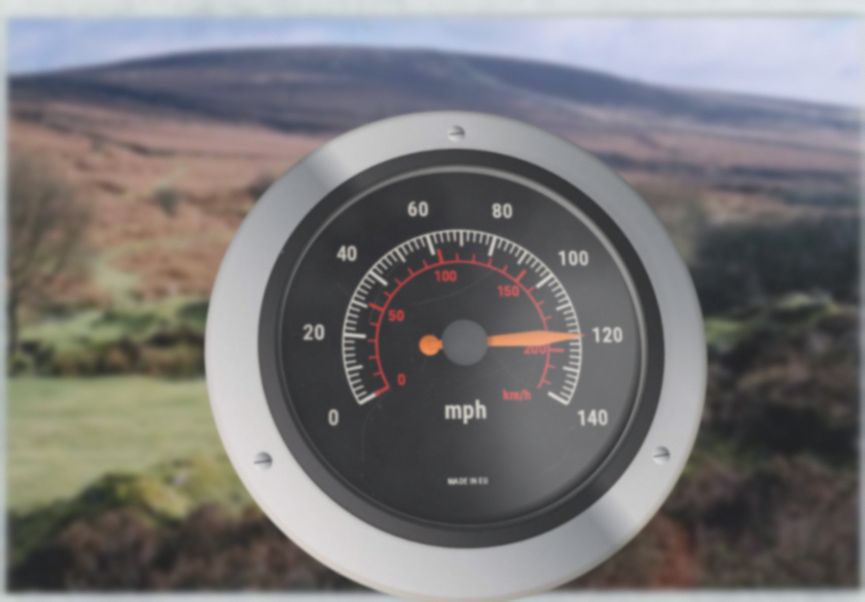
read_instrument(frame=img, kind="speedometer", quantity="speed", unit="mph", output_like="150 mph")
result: 120 mph
